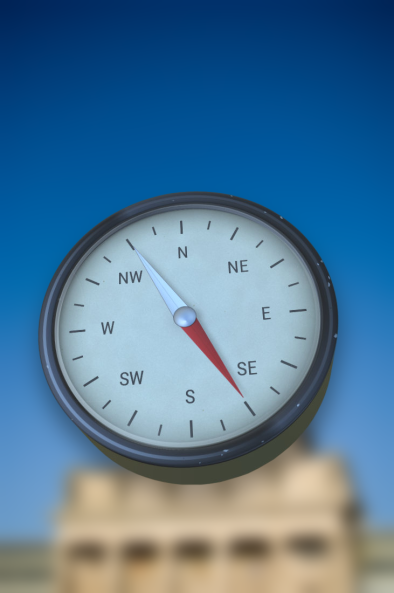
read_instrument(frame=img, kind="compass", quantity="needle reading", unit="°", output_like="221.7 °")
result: 150 °
